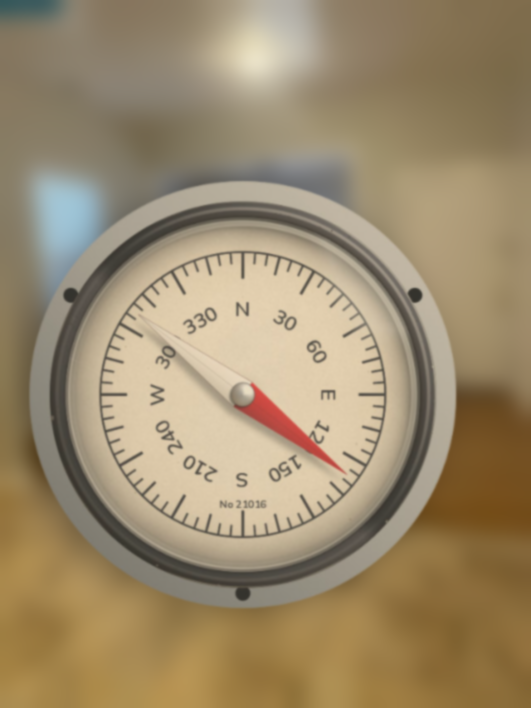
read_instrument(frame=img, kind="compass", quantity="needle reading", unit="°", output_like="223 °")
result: 127.5 °
